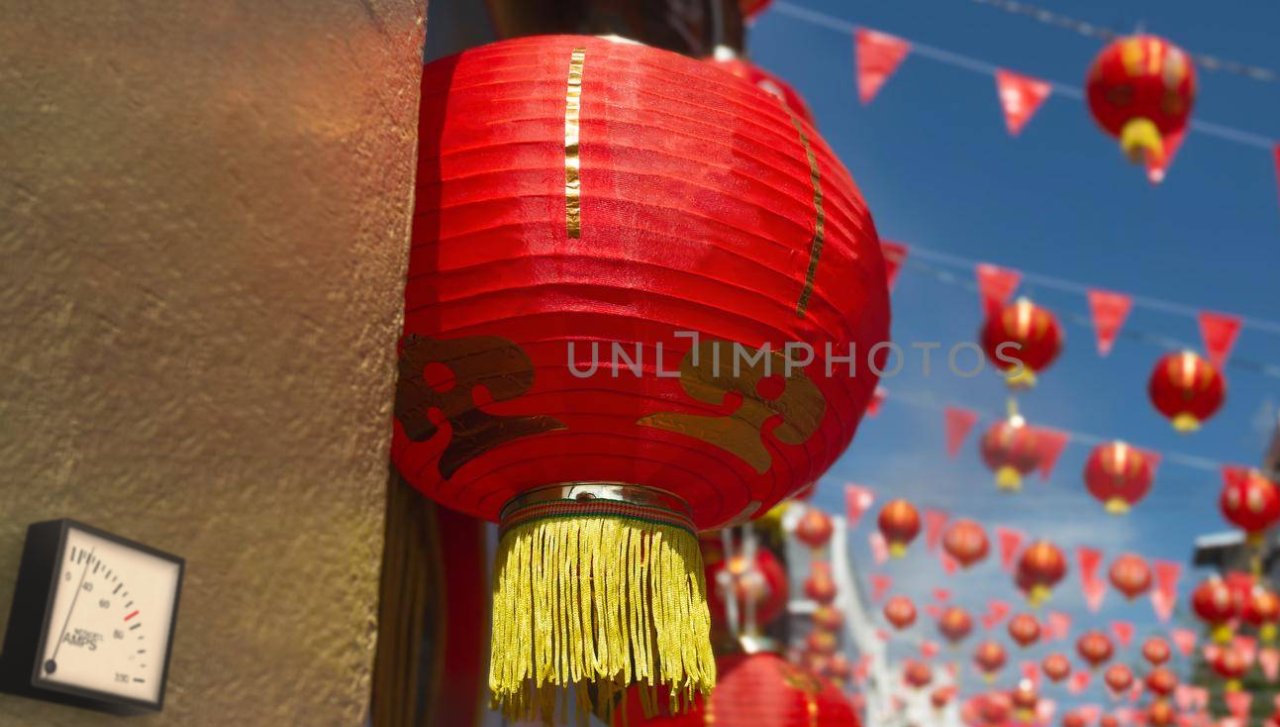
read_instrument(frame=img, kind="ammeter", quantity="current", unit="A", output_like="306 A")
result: 30 A
